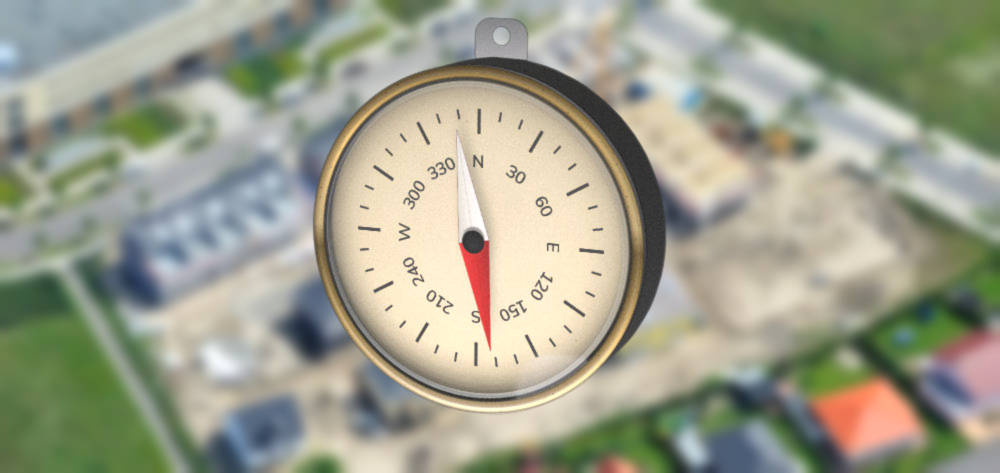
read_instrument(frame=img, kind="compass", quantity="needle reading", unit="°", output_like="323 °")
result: 170 °
